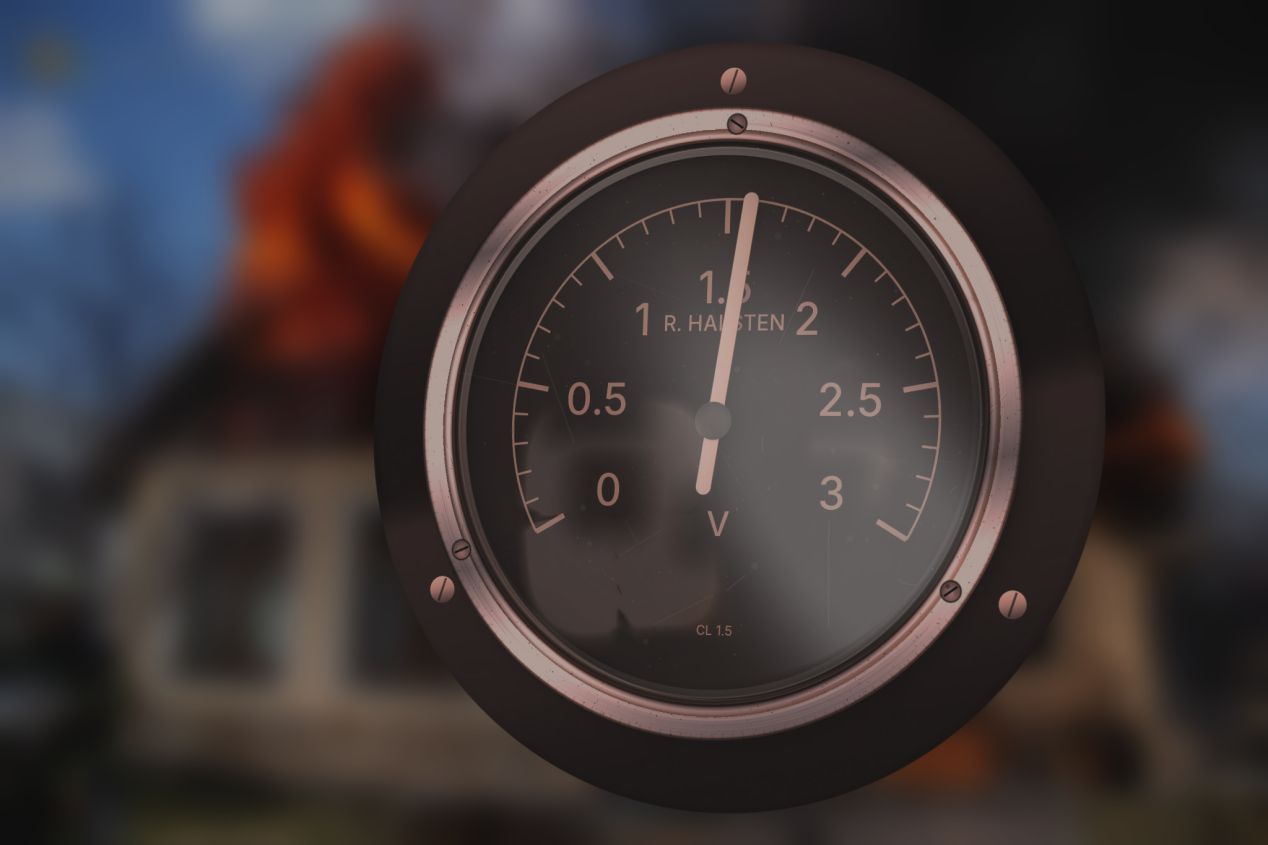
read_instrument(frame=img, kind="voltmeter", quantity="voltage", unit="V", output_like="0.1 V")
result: 1.6 V
